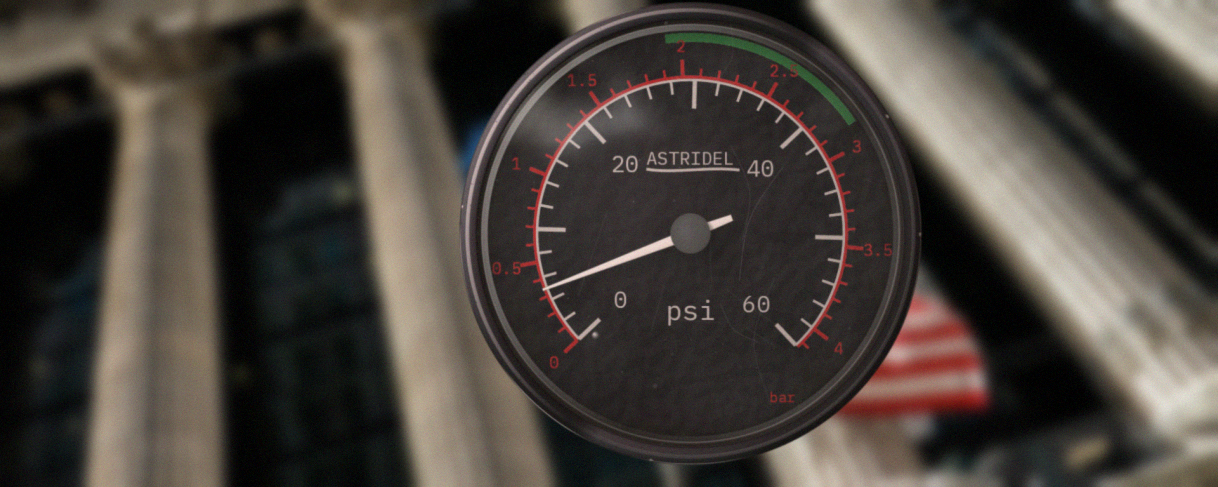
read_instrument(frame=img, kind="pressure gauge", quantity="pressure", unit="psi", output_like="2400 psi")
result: 5 psi
